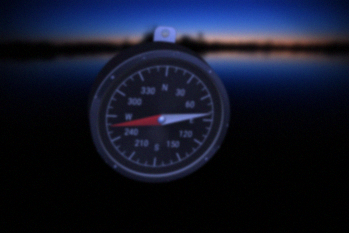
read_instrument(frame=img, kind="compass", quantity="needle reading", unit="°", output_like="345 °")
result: 260 °
